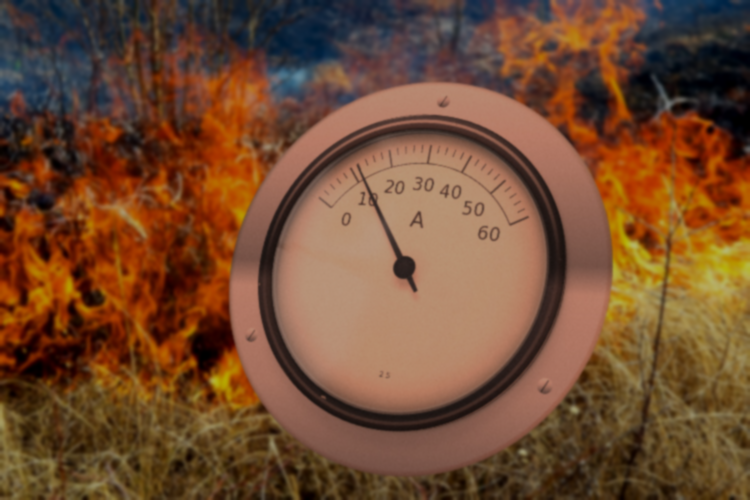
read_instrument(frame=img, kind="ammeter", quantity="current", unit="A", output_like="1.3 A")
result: 12 A
